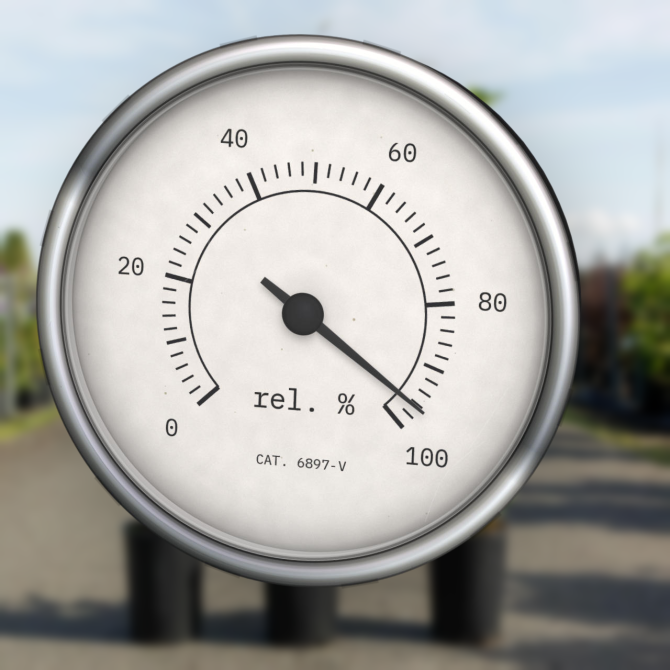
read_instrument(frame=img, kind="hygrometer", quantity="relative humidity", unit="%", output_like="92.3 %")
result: 96 %
